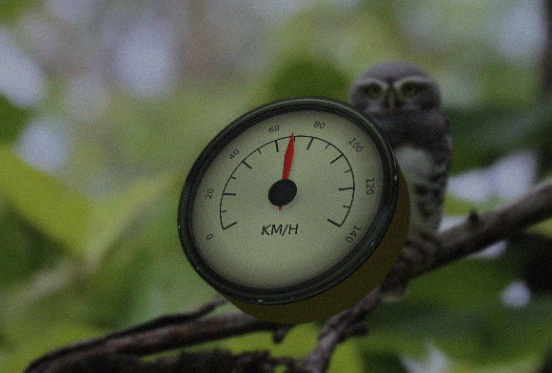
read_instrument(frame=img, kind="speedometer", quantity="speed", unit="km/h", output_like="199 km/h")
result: 70 km/h
